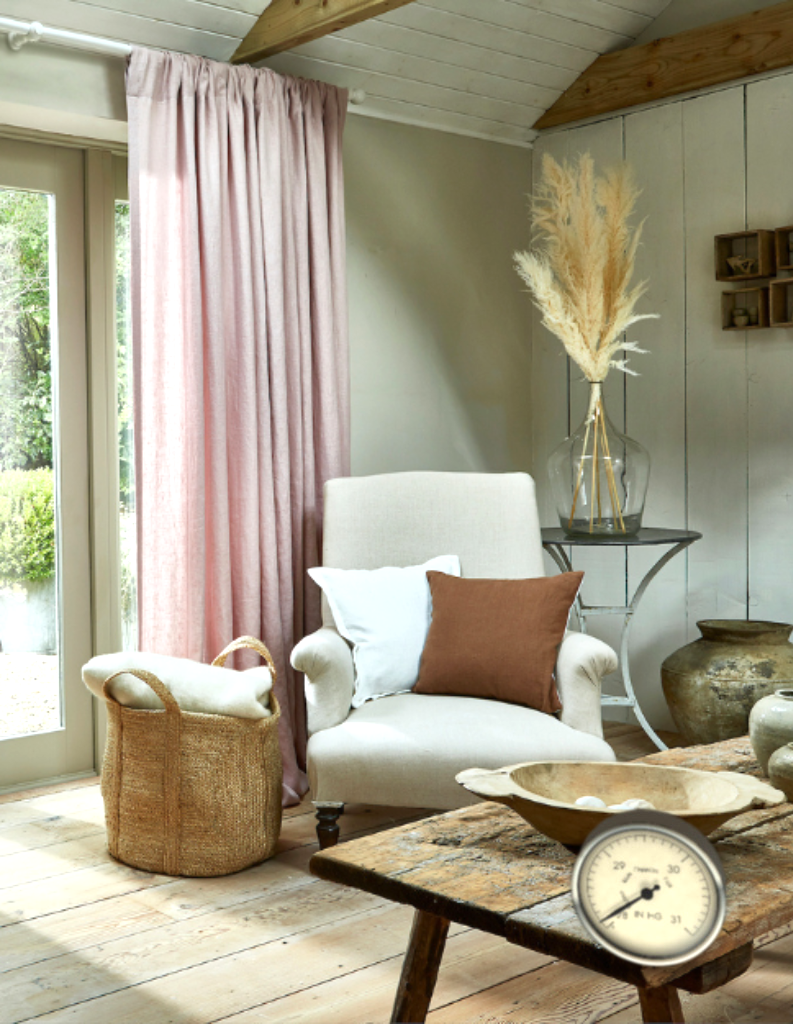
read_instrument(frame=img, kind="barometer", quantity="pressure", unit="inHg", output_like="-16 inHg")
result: 28.1 inHg
